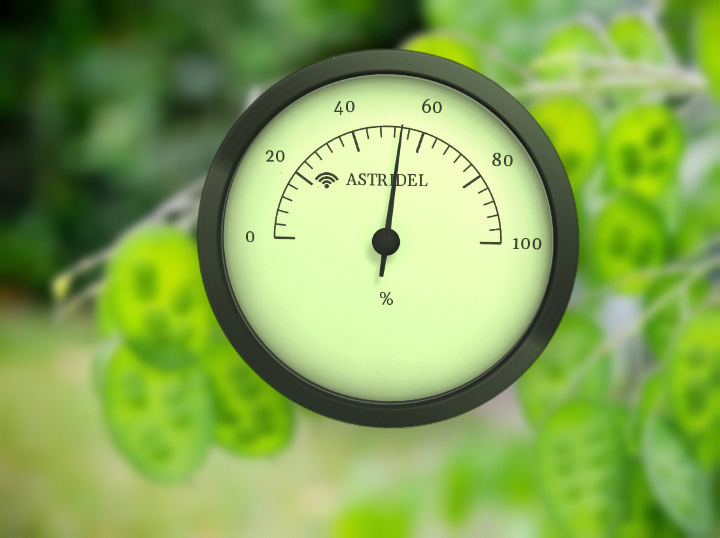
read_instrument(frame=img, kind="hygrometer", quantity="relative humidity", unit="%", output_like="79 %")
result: 54 %
